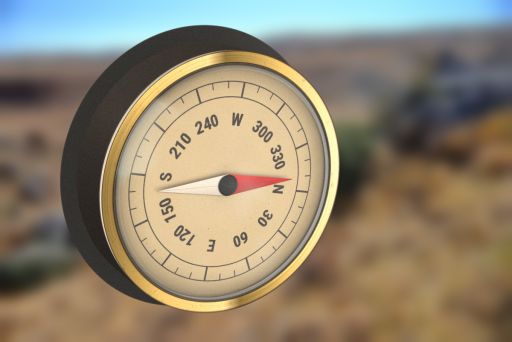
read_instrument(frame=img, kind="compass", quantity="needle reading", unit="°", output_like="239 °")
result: 350 °
